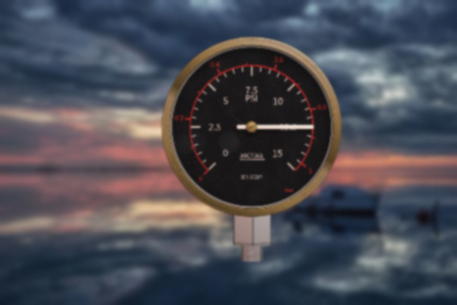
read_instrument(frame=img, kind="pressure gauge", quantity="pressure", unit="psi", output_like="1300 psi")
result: 12.5 psi
